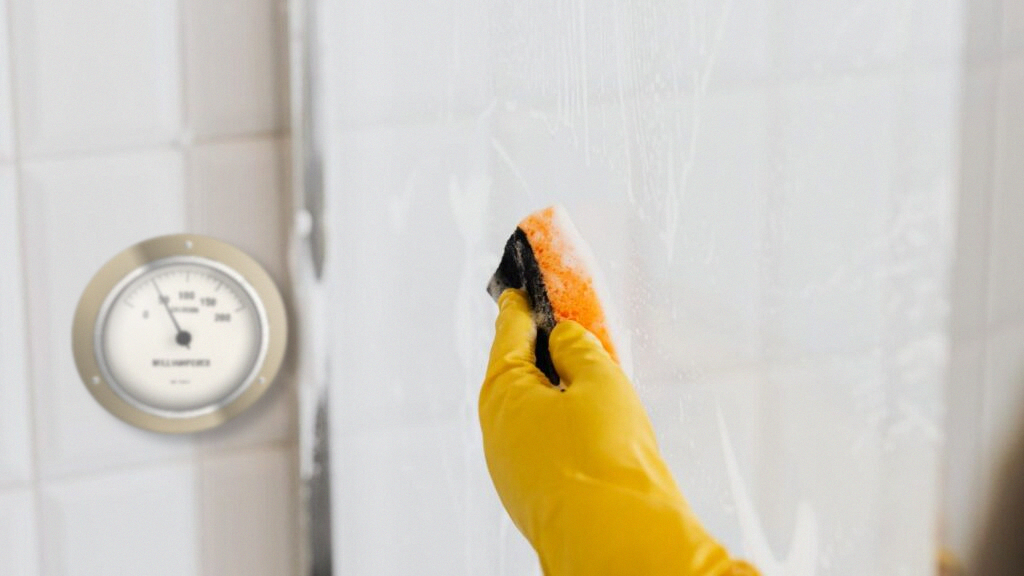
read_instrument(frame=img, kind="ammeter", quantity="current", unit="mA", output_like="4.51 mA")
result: 50 mA
